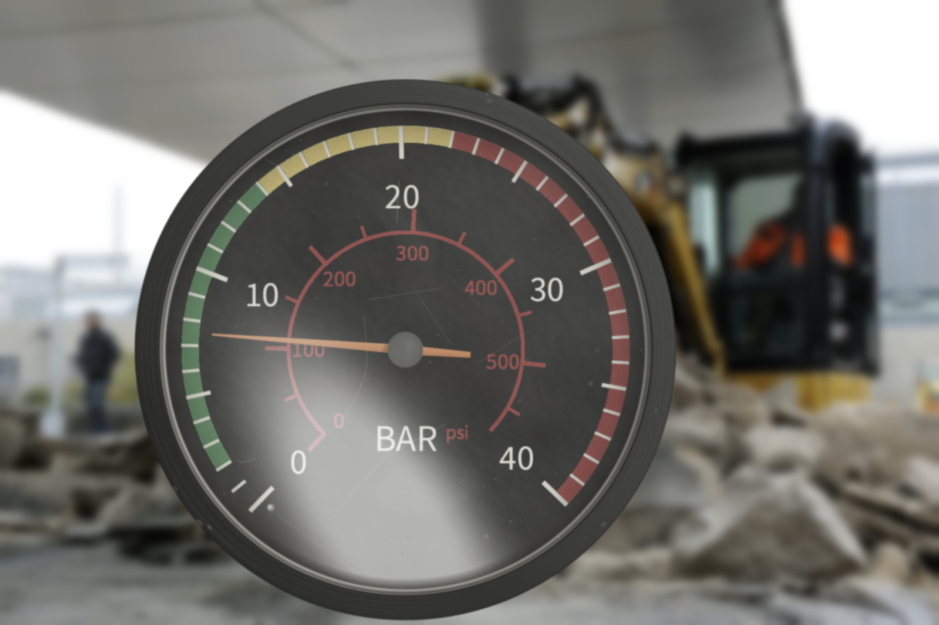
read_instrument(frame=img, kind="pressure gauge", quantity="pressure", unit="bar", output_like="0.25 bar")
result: 7.5 bar
